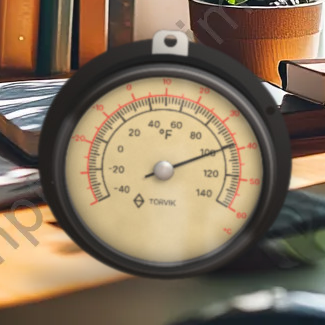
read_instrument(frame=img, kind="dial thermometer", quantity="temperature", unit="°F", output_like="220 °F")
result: 100 °F
